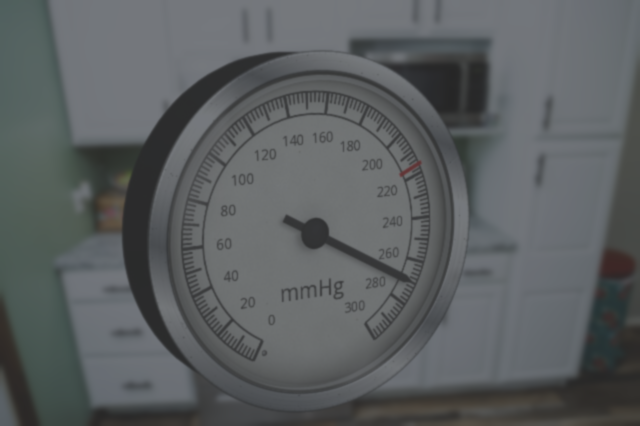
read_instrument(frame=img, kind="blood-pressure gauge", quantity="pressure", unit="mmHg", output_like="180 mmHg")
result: 270 mmHg
